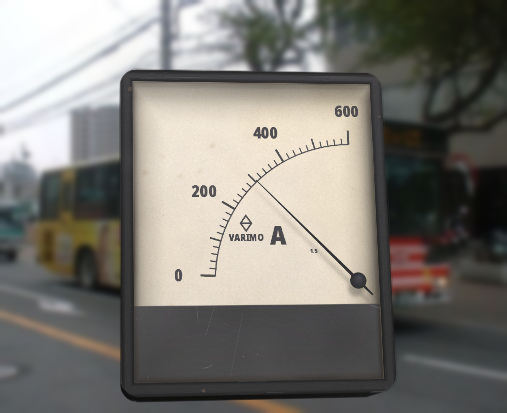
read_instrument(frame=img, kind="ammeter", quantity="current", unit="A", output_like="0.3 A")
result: 300 A
